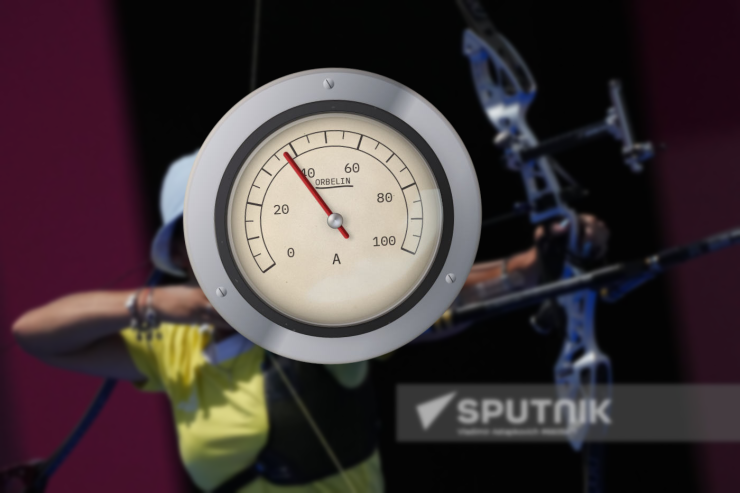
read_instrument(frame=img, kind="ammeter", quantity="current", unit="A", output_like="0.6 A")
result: 37.5 A
